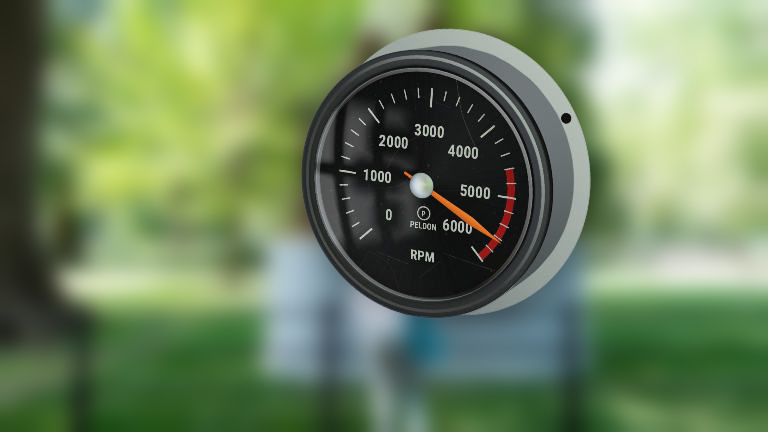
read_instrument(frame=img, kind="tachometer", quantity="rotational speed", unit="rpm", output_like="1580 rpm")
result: 5600 rpm
